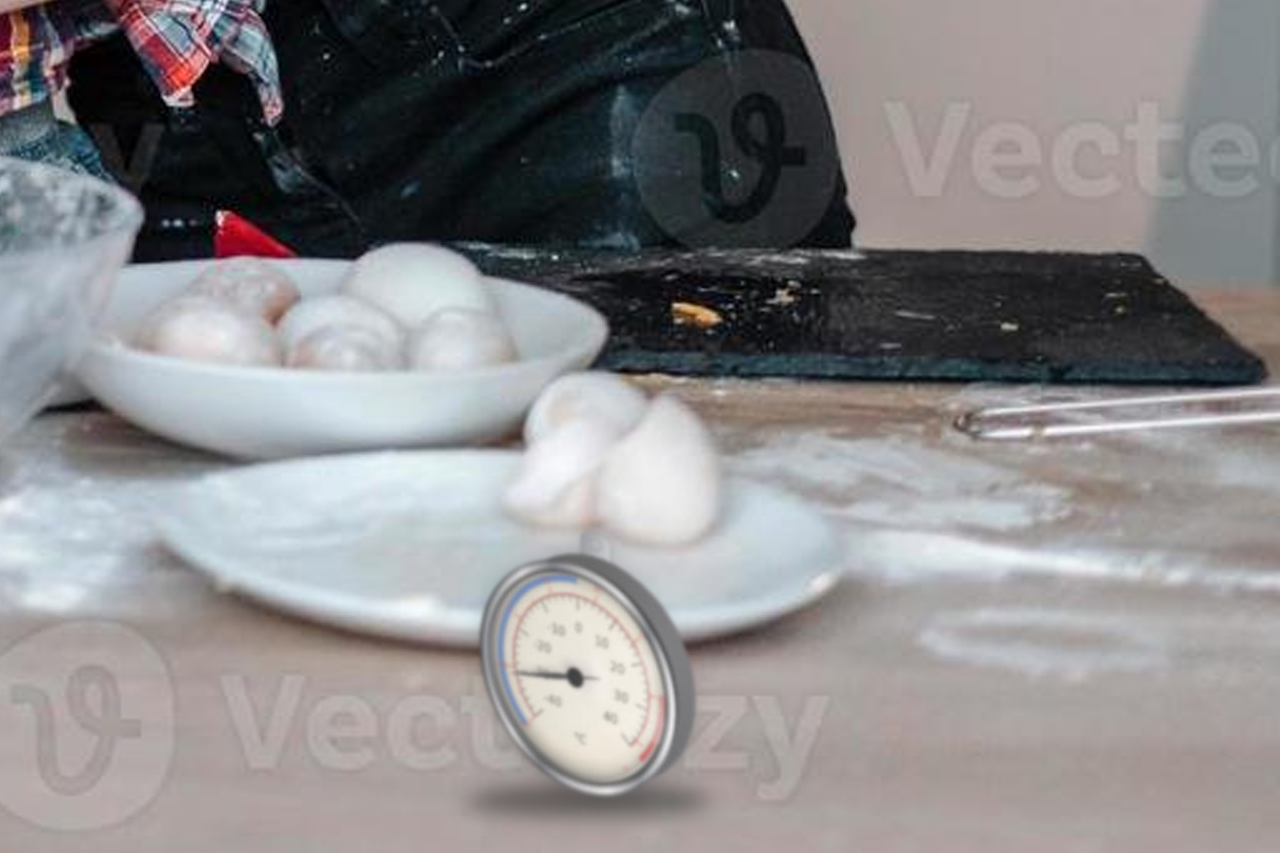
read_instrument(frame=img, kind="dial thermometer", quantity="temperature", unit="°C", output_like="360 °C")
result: -30 °C
